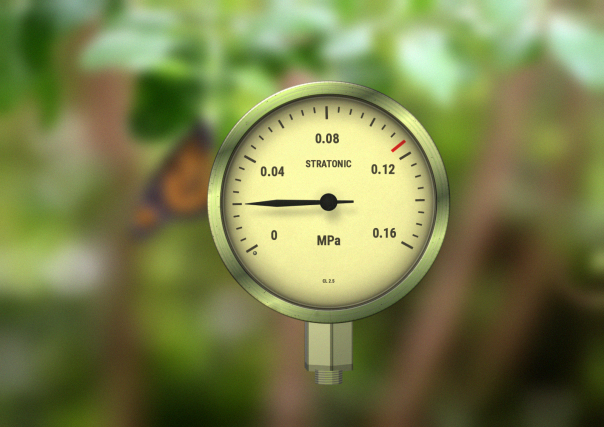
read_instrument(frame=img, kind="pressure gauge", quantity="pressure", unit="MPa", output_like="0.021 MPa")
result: 0.02 MPa
